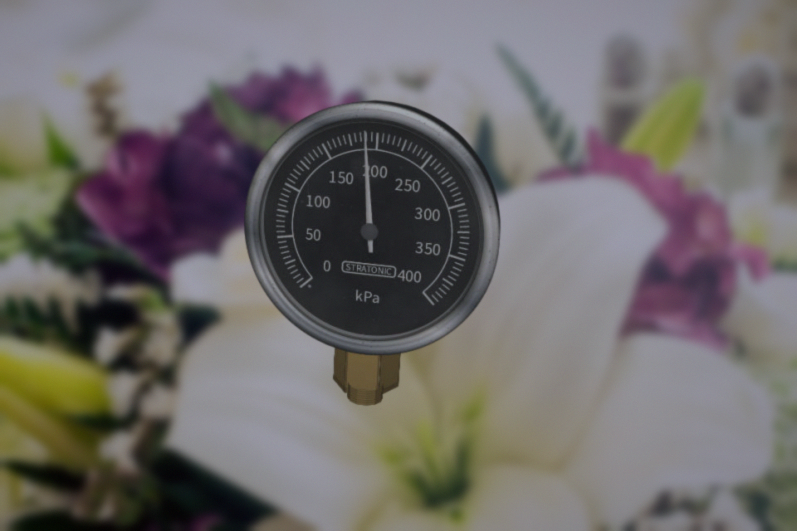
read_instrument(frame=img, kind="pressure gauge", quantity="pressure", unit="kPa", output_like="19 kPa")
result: 190 kPa
